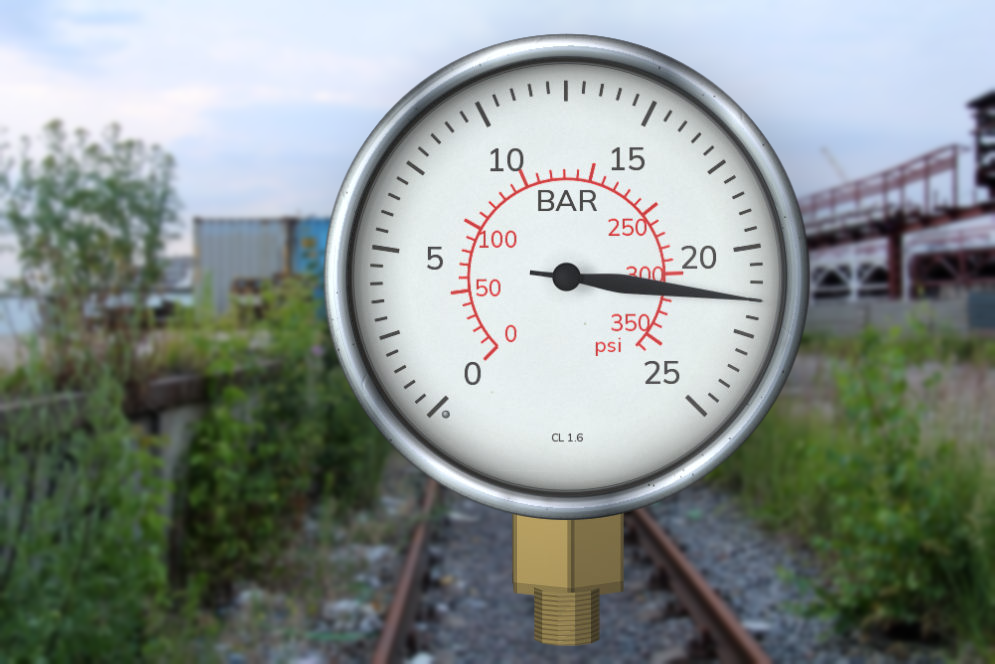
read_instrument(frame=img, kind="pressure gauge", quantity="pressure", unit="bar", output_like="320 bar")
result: 21.5 bar
